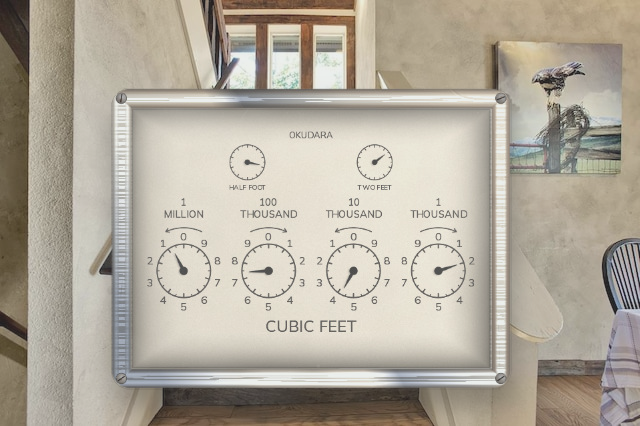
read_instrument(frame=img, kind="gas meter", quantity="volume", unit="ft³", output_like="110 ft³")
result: 74200 ft³
